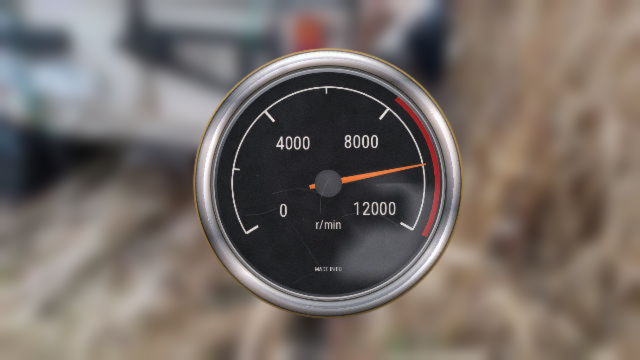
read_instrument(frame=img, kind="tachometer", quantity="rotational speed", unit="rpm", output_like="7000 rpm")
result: 10000 rpm
